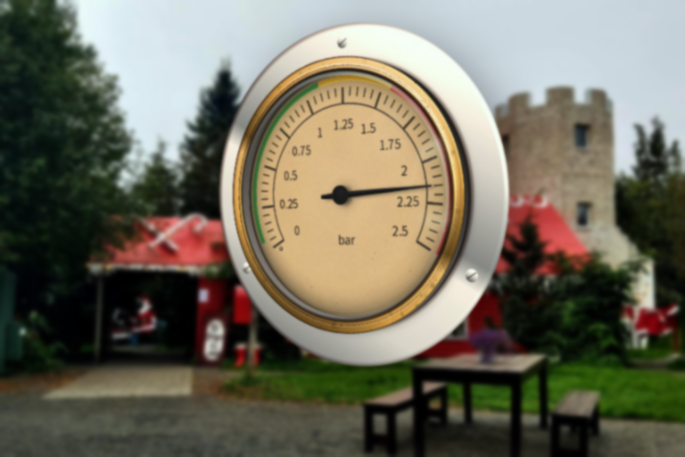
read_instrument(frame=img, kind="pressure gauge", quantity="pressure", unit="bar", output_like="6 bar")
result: 2.15 bar
